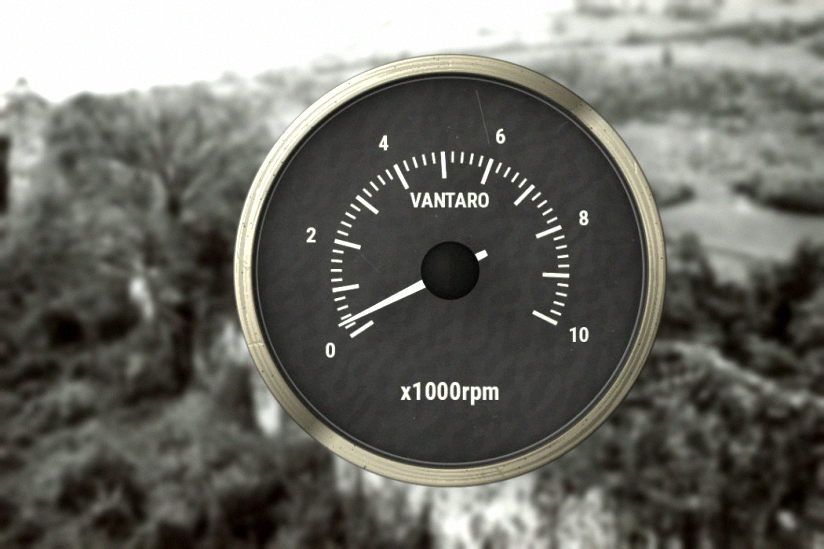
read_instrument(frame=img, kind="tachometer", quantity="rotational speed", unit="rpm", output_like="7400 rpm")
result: 300 rpm
